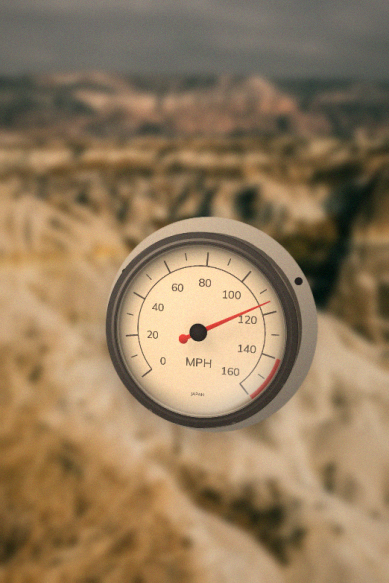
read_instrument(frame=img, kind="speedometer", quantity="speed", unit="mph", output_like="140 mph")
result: 115 mph
